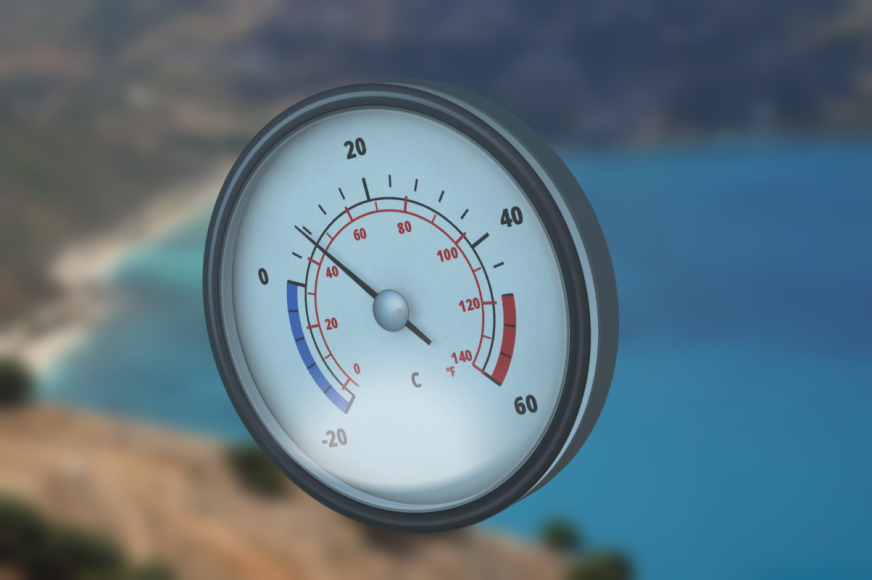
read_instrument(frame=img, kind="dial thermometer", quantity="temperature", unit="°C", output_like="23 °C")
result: 8 °C
